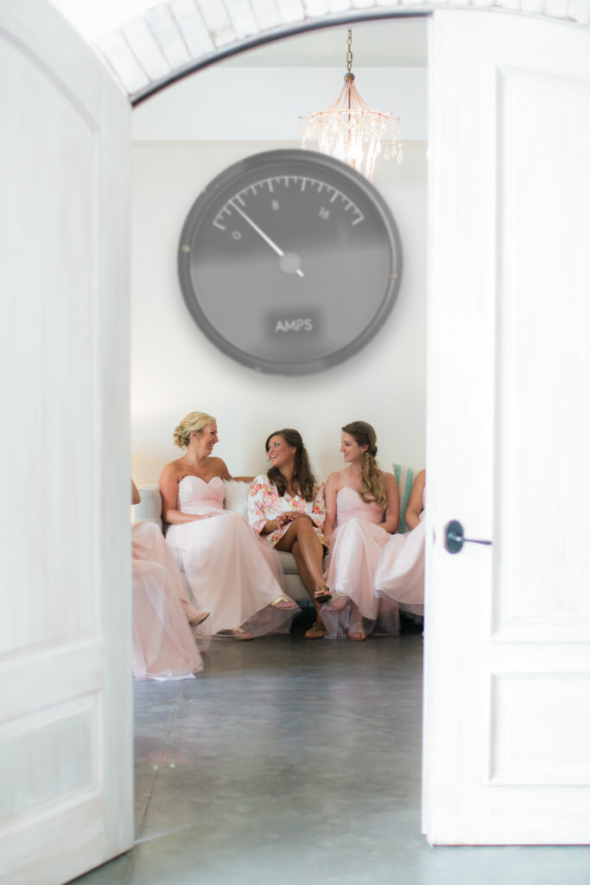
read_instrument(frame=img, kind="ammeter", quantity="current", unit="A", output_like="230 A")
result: 3 A
